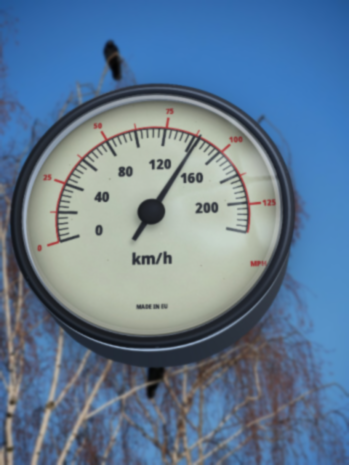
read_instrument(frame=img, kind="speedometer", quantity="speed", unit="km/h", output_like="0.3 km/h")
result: 144 km/h
